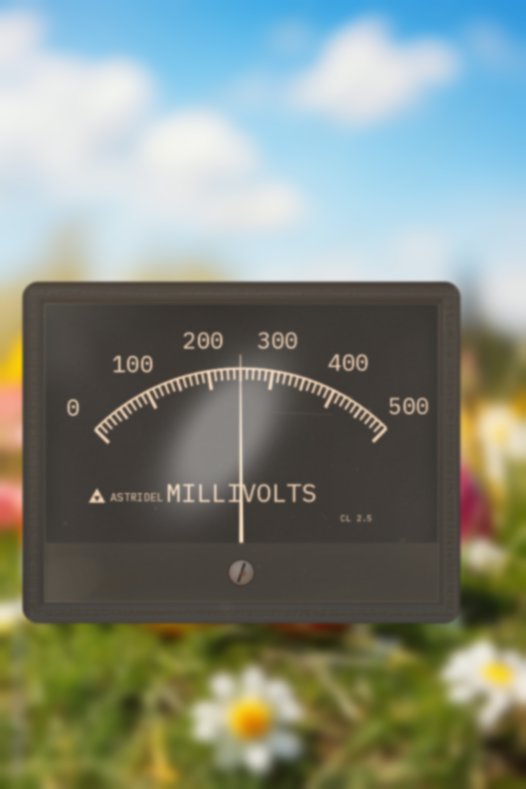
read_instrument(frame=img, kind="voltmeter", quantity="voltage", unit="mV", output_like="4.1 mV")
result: 250 mV
